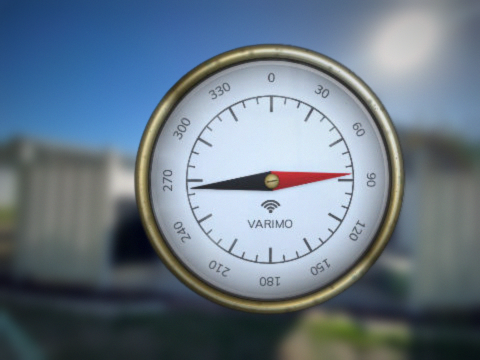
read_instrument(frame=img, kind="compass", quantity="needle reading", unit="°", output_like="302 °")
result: 85 °
